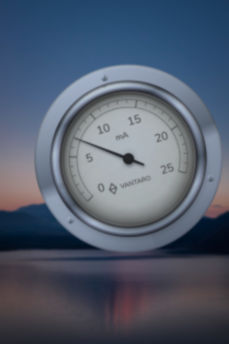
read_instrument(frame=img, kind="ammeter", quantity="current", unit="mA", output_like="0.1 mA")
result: 7 mA
